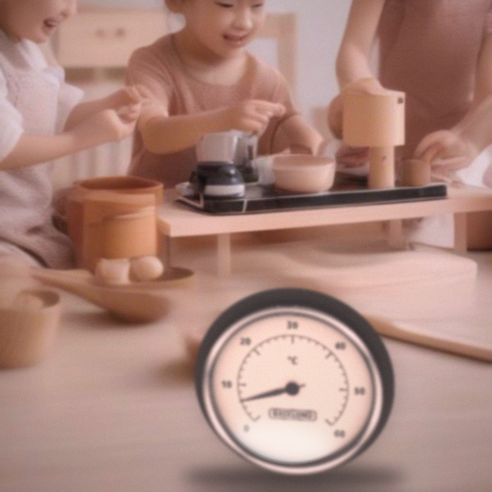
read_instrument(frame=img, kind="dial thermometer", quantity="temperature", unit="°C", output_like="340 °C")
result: 6 °C
